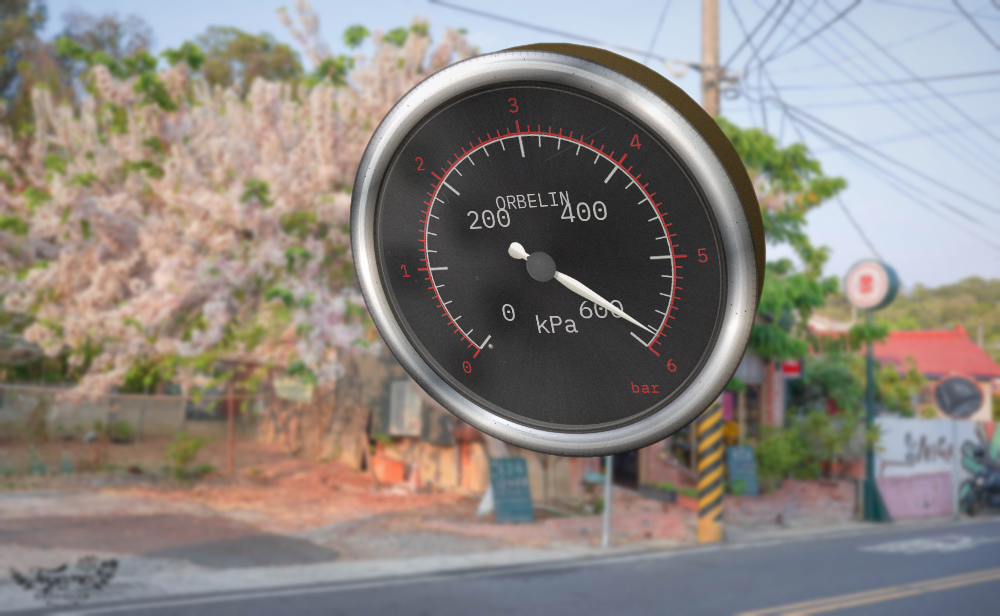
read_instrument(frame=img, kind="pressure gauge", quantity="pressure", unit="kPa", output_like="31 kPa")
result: 580 kPa
